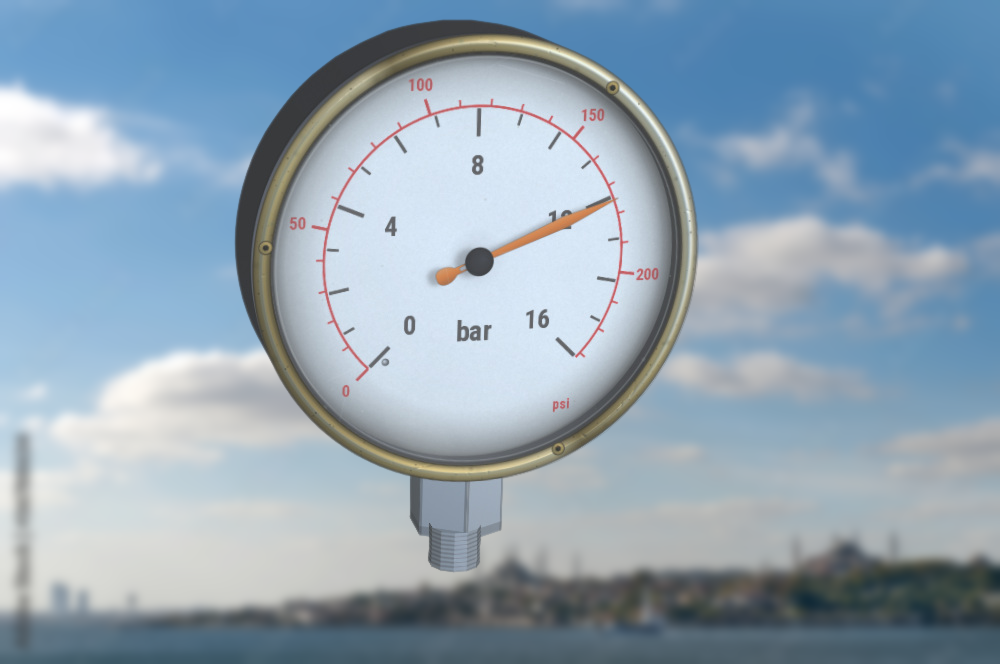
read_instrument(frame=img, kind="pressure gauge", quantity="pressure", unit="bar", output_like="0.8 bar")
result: 12 bar
